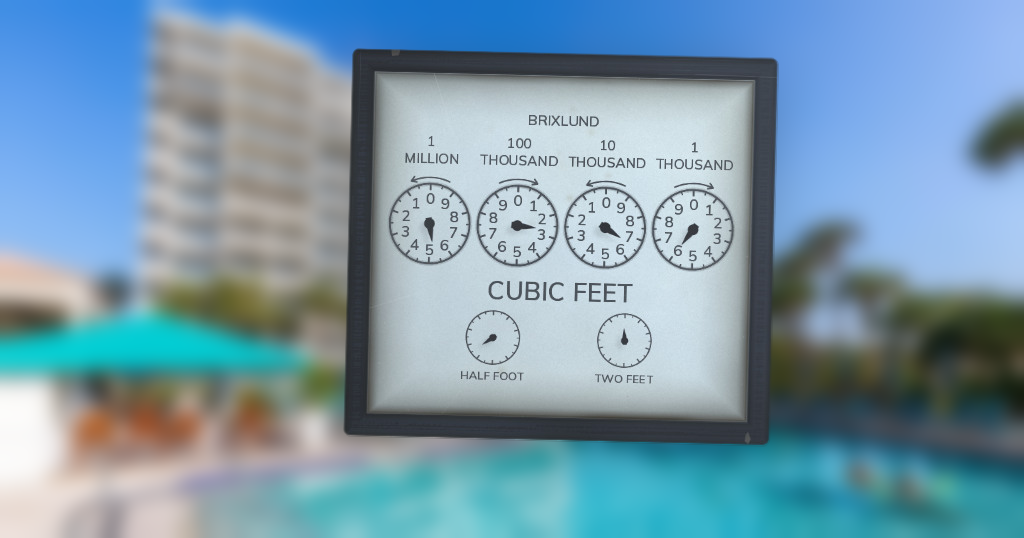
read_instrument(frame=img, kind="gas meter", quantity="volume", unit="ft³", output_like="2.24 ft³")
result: 526600 ft³
